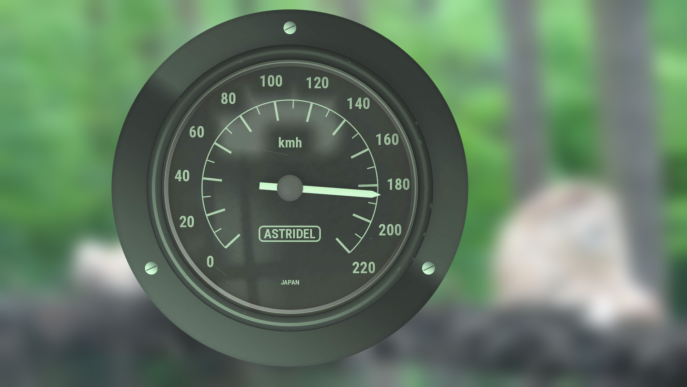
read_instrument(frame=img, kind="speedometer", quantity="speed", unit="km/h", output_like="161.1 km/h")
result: 185 km/h
